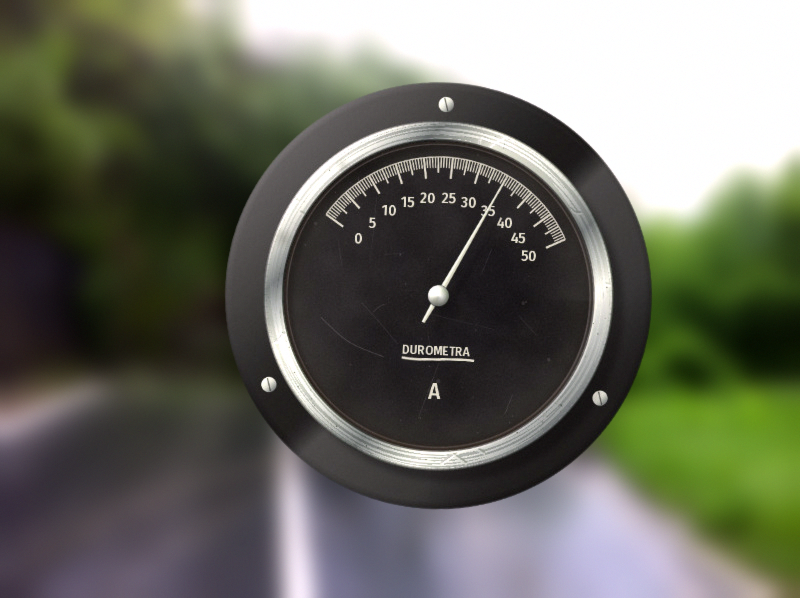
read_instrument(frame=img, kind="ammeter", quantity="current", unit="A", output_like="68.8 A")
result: 35 A
